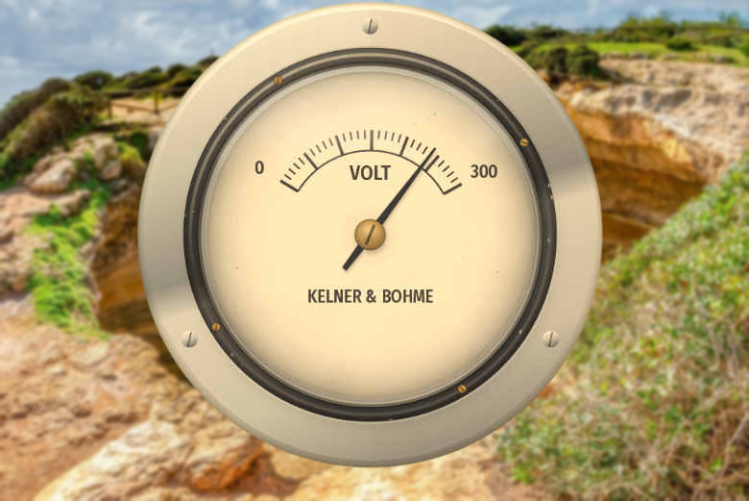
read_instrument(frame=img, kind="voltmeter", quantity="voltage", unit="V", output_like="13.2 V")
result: 240 V
